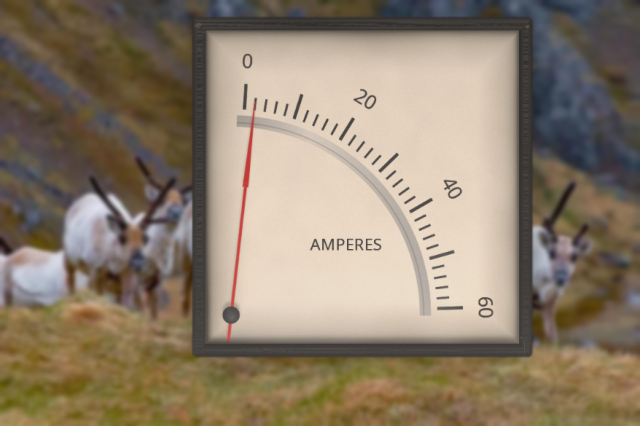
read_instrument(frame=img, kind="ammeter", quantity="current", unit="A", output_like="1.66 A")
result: 2 A
